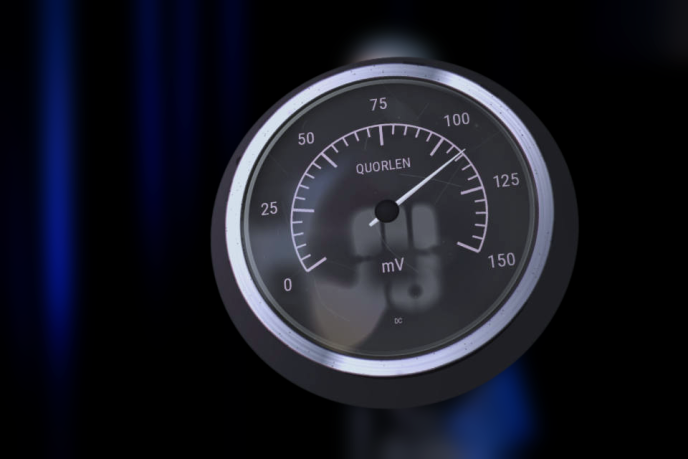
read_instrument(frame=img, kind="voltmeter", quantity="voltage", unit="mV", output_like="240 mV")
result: 110 mV
